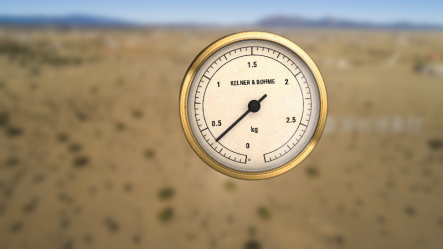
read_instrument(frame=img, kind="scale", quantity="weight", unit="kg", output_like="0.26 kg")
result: 0.35 kg
